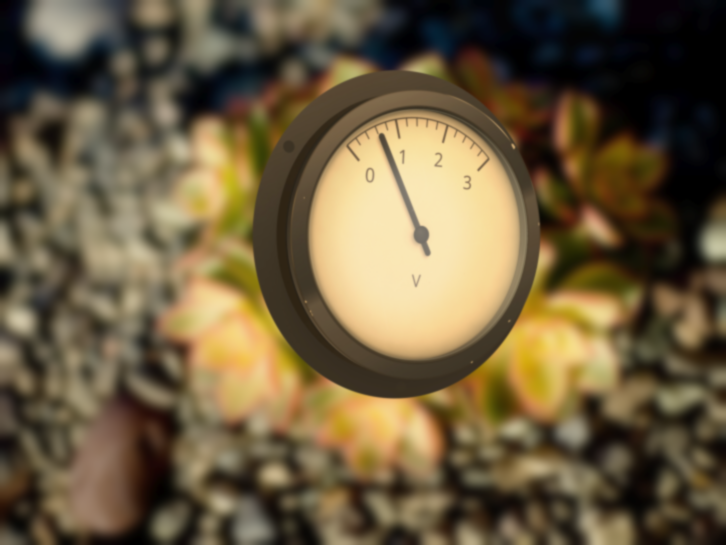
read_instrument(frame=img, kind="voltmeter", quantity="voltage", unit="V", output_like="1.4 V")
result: 0.6 V
